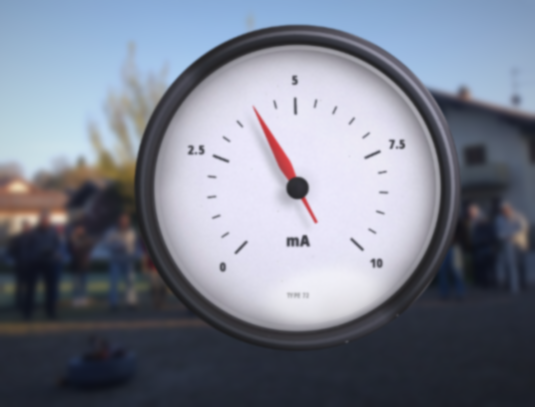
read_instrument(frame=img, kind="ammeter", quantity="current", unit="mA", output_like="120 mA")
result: 4 mA
